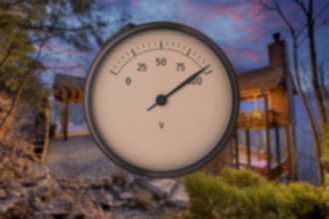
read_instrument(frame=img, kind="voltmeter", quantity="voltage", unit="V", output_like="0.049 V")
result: 95 V
